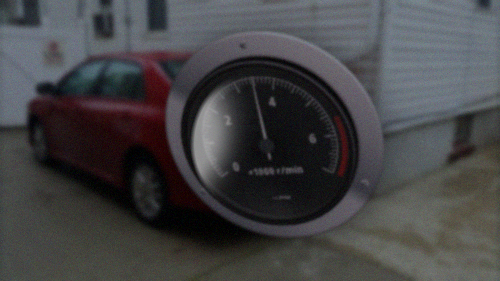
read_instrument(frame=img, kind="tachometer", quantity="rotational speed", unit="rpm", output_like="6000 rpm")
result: 3500 rpm
